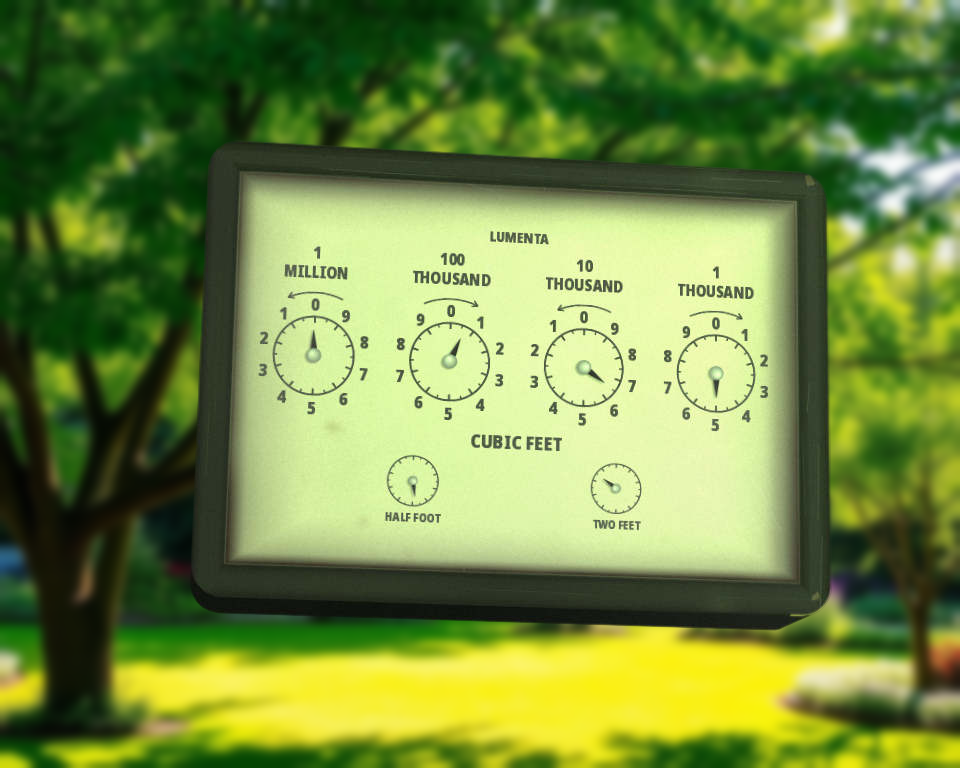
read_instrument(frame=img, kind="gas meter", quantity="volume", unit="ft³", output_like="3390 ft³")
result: 6500 ft³
